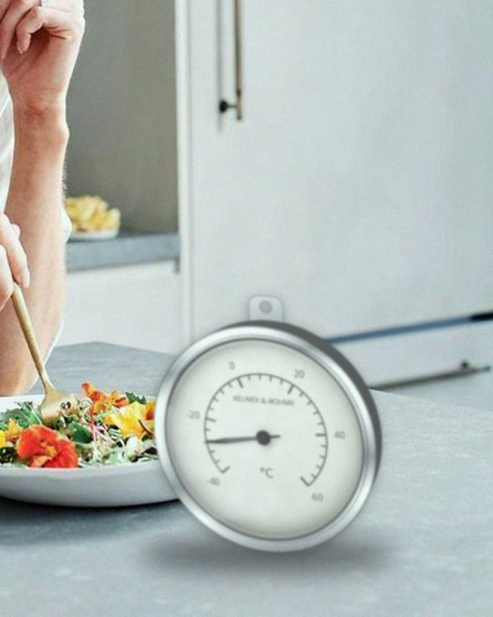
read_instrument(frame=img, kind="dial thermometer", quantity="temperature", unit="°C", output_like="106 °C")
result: -28 °C
